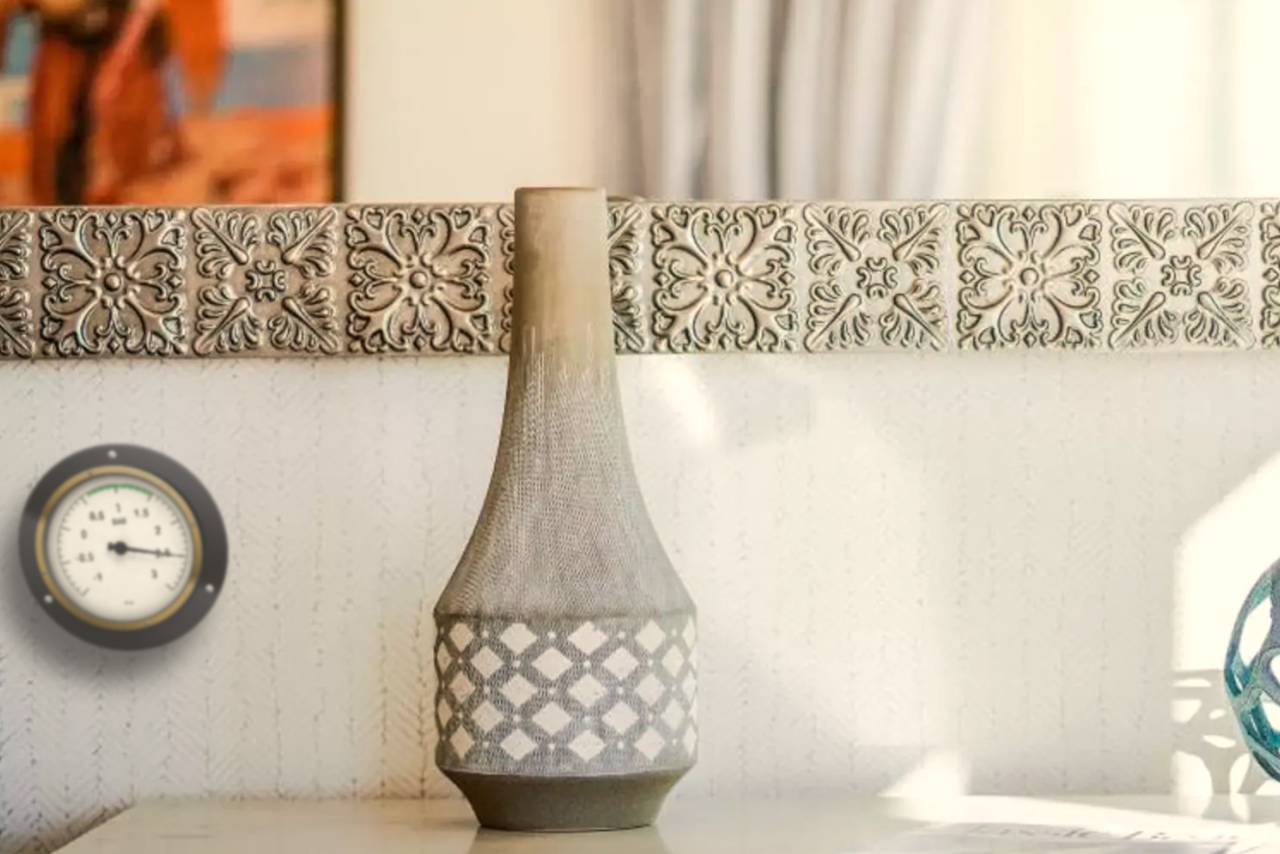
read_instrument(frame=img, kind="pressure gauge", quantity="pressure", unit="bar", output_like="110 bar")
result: 2.5 bar
